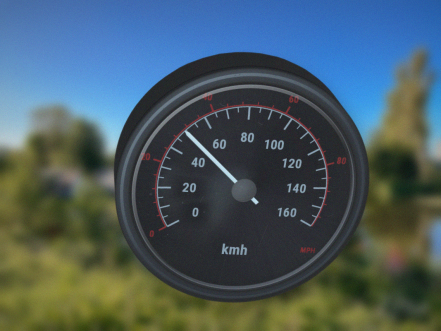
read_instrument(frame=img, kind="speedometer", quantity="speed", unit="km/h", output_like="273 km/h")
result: 50 km/h
